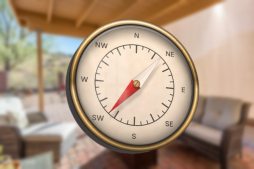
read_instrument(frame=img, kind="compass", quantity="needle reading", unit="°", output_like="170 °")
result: 220 °
